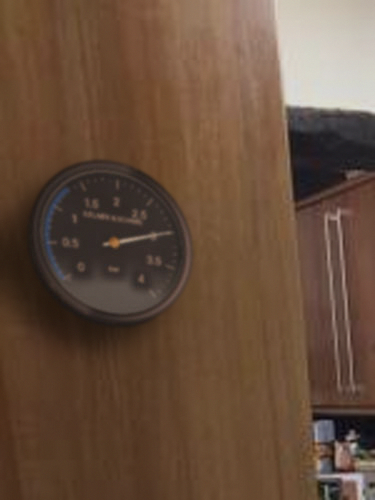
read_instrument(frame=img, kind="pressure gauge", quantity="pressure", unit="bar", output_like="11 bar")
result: 3 bar
